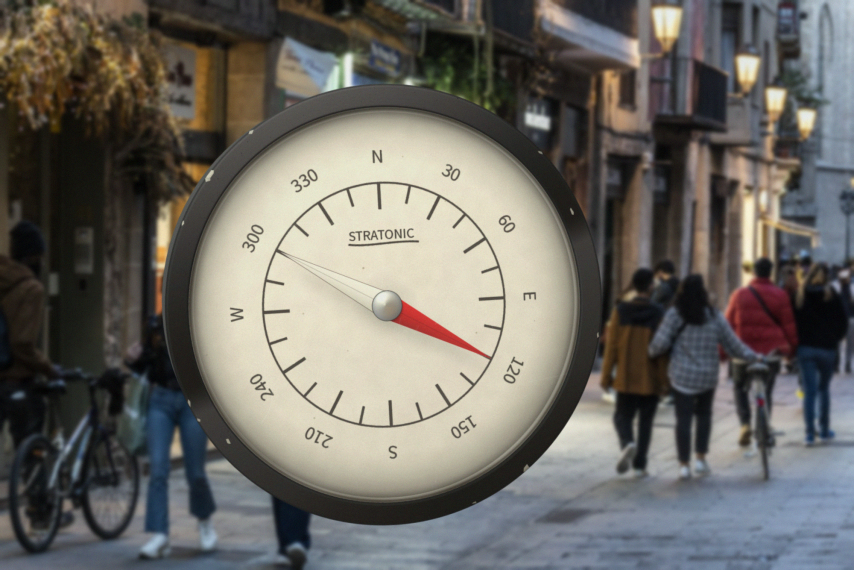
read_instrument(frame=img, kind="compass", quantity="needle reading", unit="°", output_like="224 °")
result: 120 °
